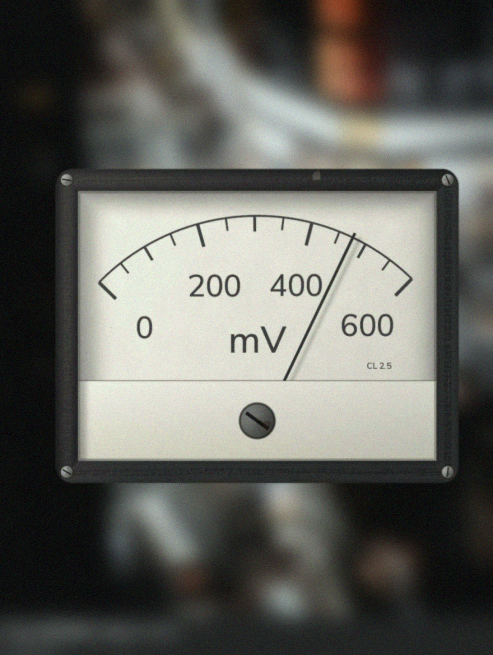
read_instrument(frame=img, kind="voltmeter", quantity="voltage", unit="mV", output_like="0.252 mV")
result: 475 mV
